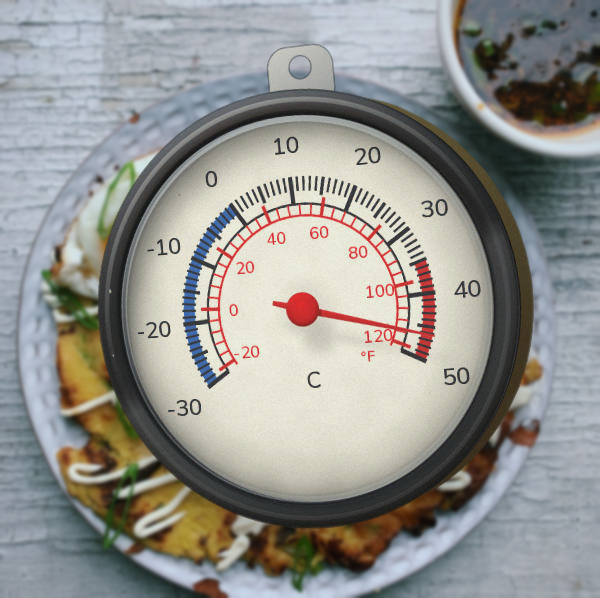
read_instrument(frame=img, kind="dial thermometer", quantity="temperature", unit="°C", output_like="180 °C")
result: 46 °C
